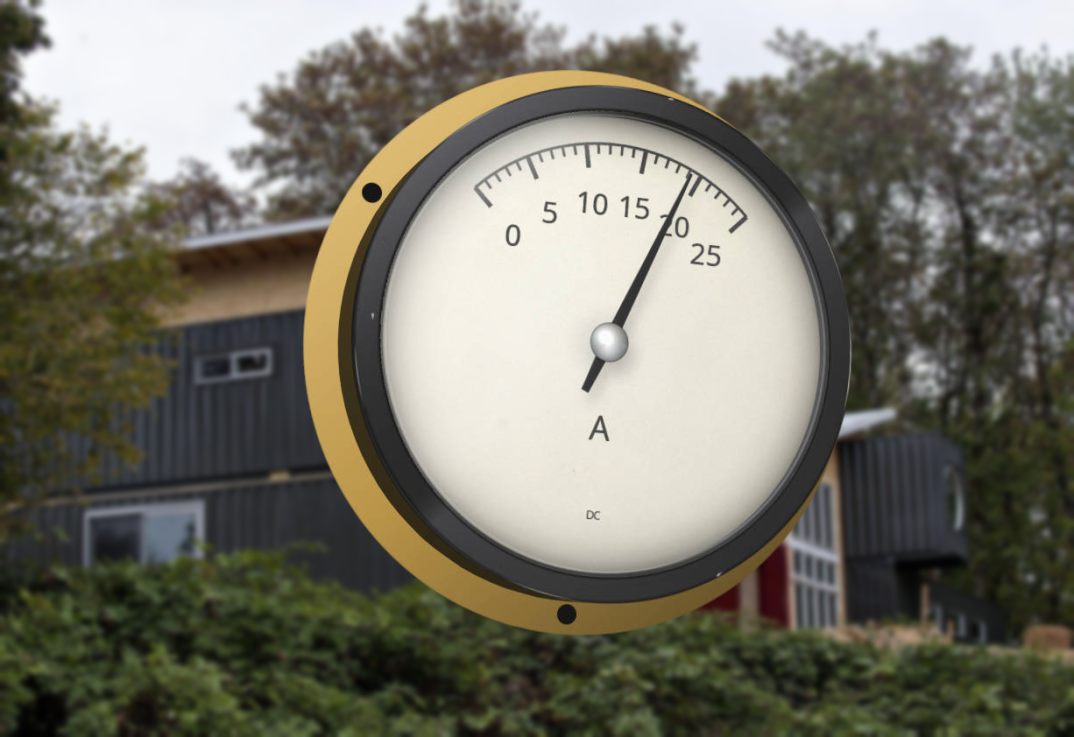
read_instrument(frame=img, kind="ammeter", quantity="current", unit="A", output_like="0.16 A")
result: 19 A
